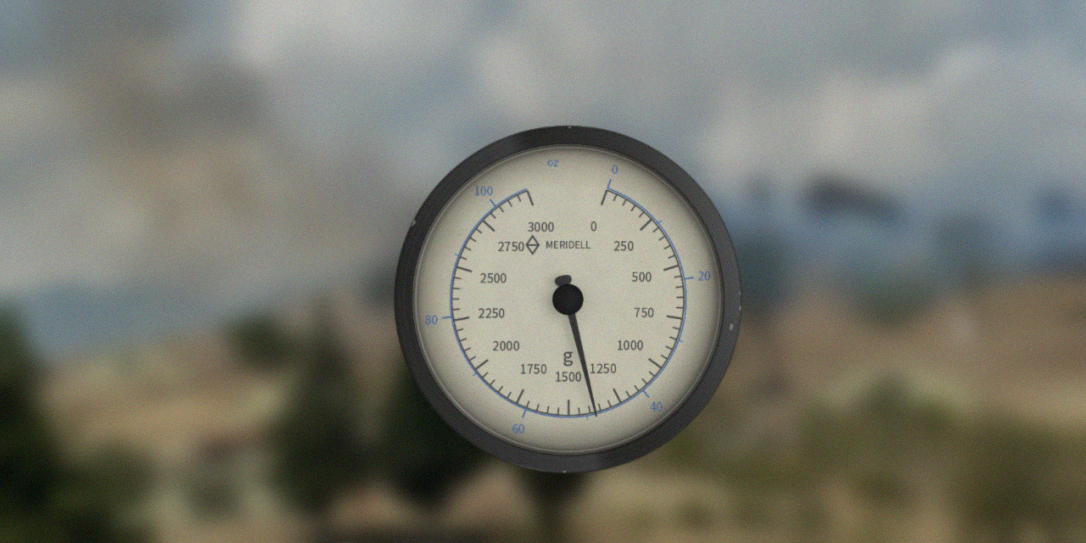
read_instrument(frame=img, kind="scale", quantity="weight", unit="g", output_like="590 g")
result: 1375 g
